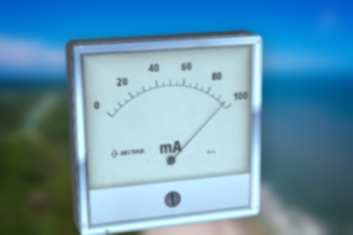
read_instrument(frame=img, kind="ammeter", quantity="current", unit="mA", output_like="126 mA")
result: 95 mA
